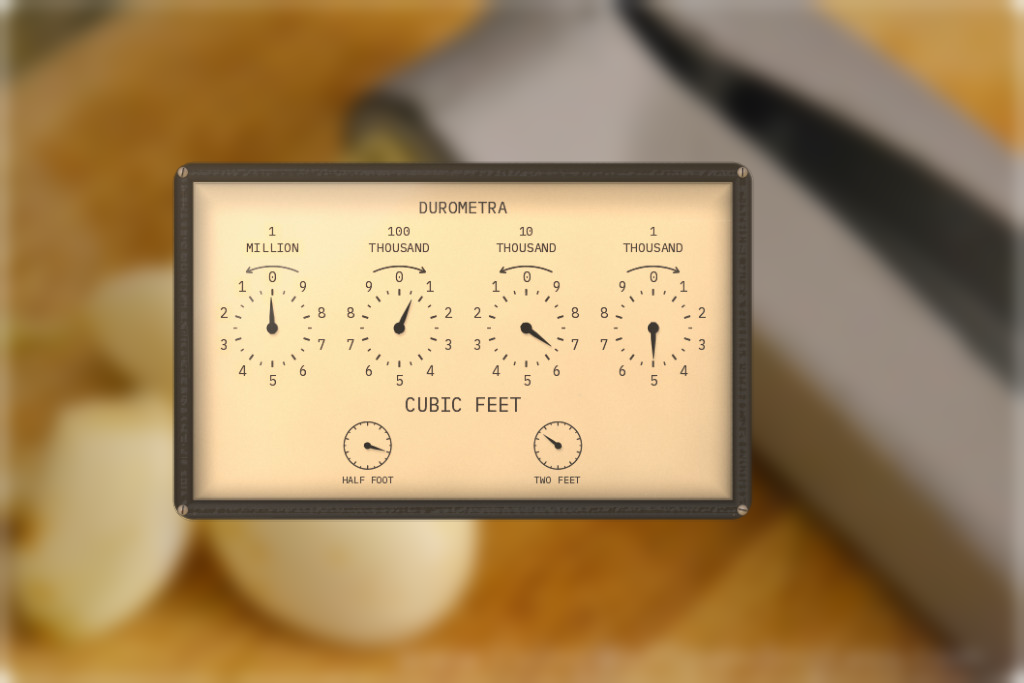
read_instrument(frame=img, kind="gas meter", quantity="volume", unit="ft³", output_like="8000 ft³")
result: 6500 ft³
